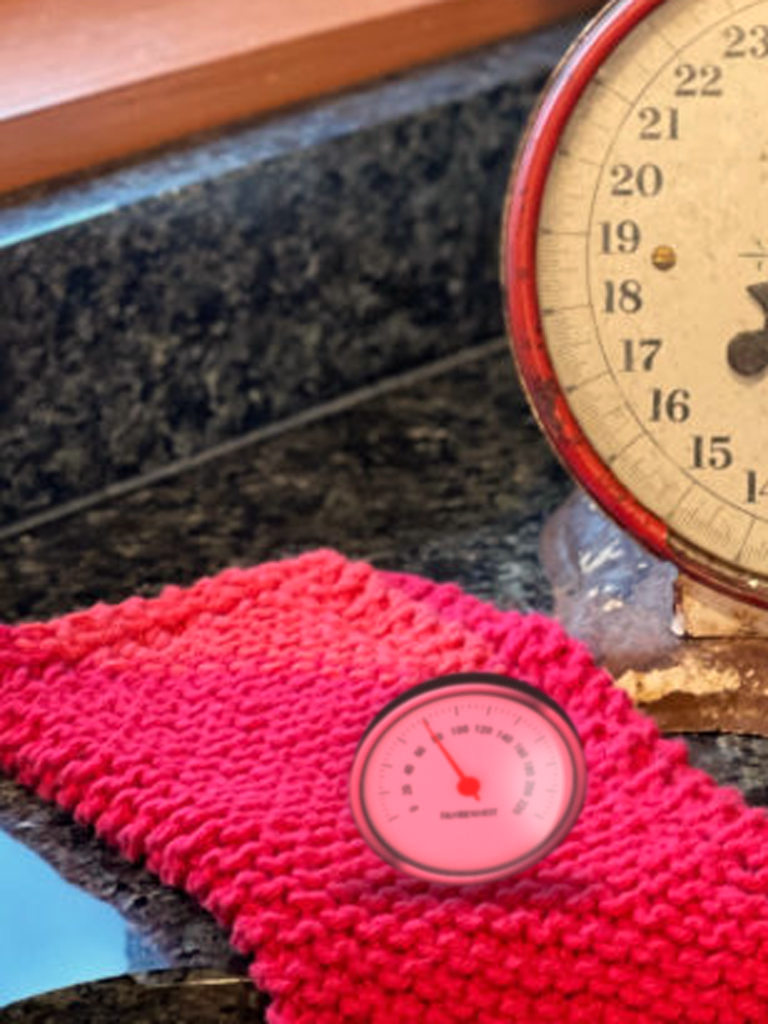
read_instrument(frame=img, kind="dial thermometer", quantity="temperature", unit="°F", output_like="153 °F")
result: 80 °F
